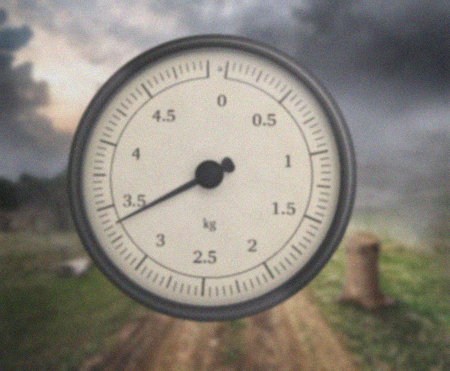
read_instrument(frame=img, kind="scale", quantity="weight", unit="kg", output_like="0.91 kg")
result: 3.35 kg
